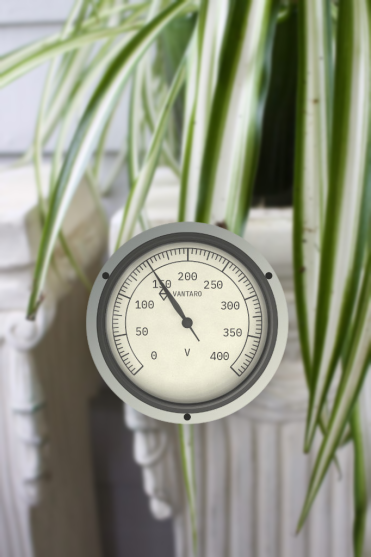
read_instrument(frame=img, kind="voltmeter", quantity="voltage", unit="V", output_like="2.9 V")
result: 150 V
